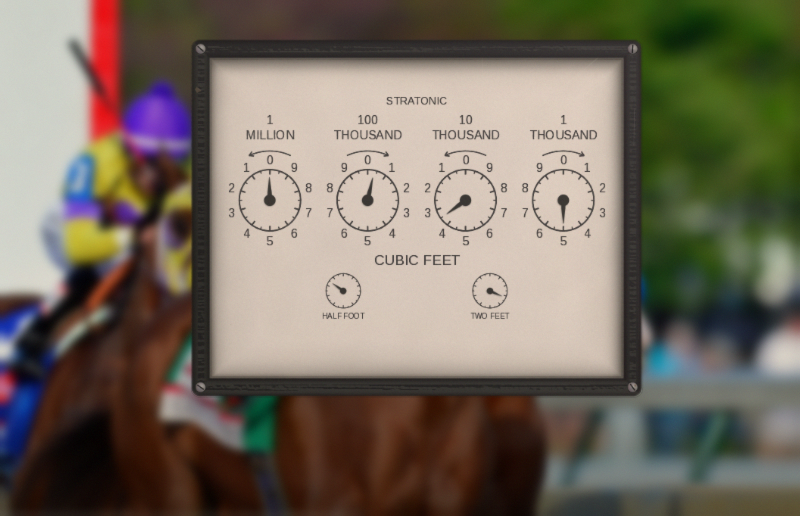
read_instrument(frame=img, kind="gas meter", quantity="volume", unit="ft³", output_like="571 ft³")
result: 3500 ft³
